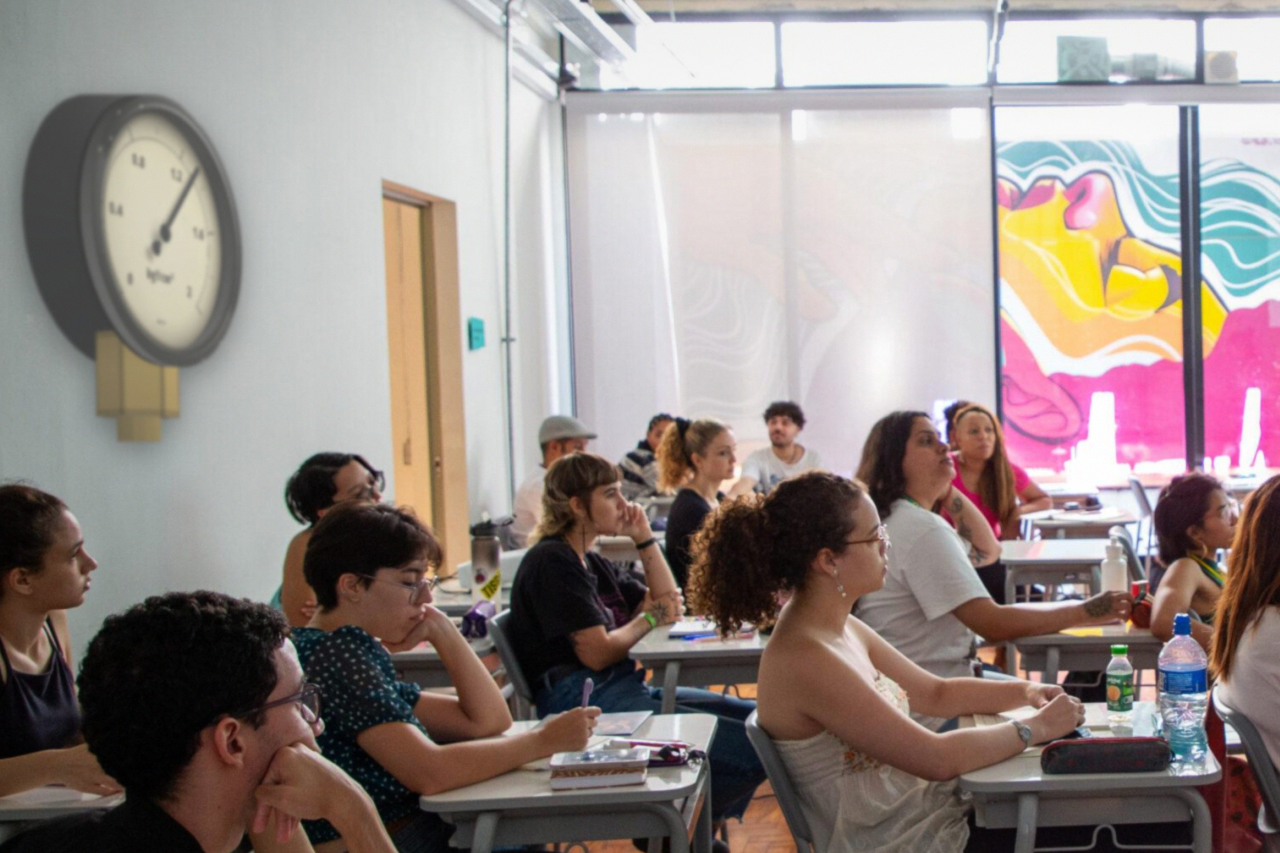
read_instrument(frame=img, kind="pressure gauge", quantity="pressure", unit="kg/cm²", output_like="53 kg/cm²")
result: 1.3 kg/cm²
